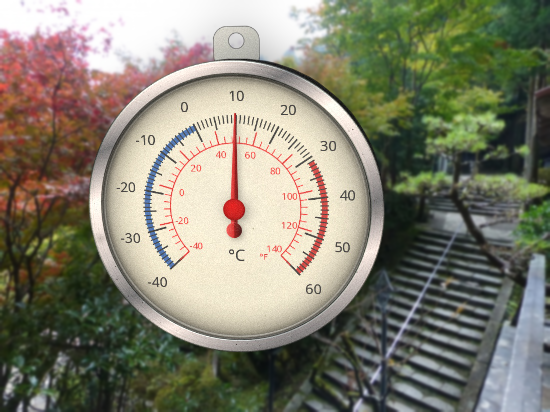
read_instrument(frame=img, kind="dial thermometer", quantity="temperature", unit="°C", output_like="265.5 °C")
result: 10 °C
